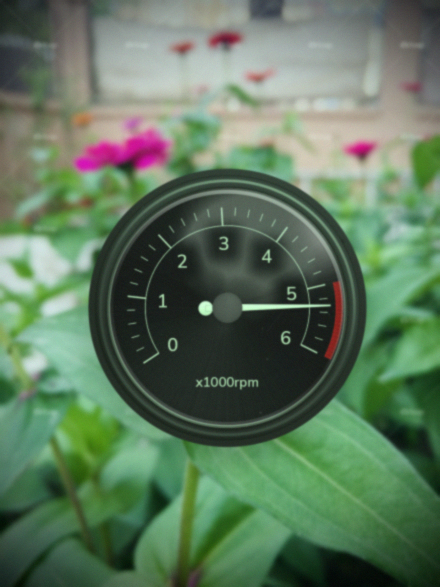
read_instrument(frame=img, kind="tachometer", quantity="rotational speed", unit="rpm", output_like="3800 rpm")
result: 5300 rpm
